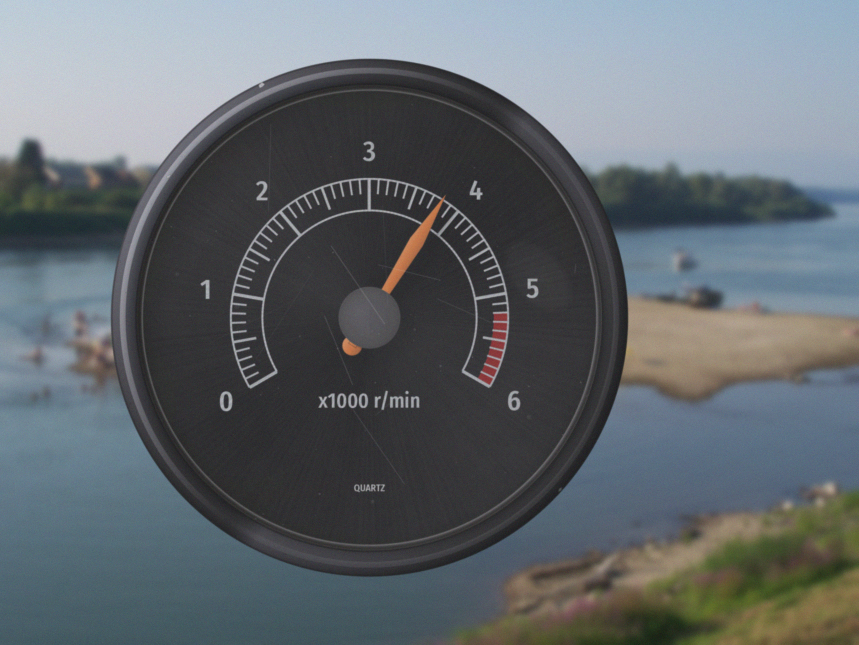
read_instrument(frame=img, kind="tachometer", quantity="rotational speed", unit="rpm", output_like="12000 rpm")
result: 3800 rpm
